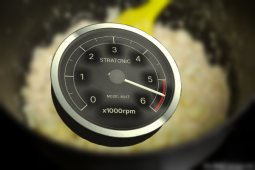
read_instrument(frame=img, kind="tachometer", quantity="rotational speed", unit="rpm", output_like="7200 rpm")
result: 5500 rpm
